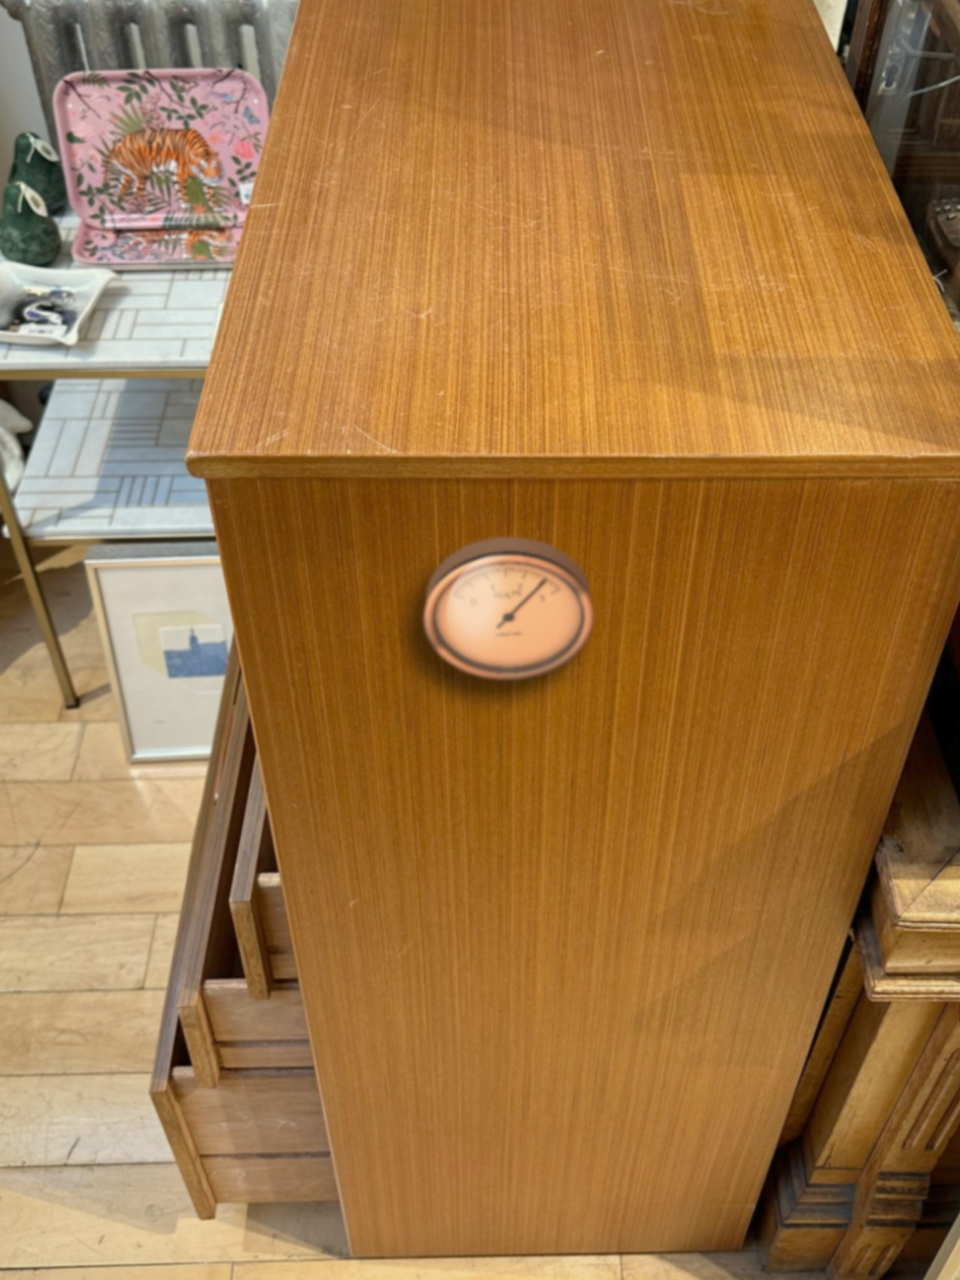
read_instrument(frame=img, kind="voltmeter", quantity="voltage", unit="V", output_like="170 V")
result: 2.5 V
